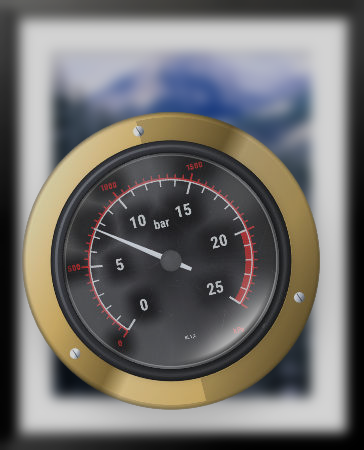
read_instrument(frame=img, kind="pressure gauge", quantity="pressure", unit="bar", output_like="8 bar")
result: 7.5 bar
